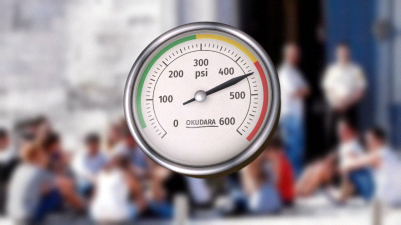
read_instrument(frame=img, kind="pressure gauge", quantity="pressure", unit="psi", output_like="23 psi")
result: 450 psi
